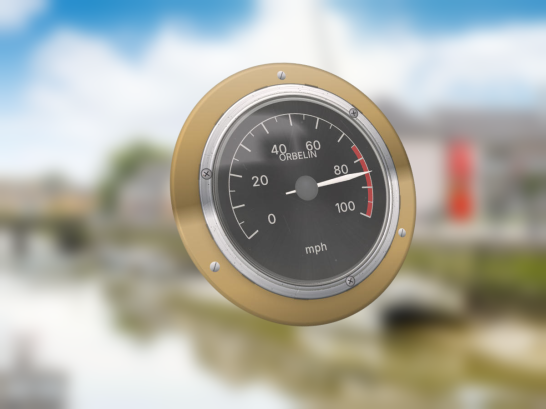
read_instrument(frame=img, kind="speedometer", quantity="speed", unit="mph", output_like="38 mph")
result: 85 mph
